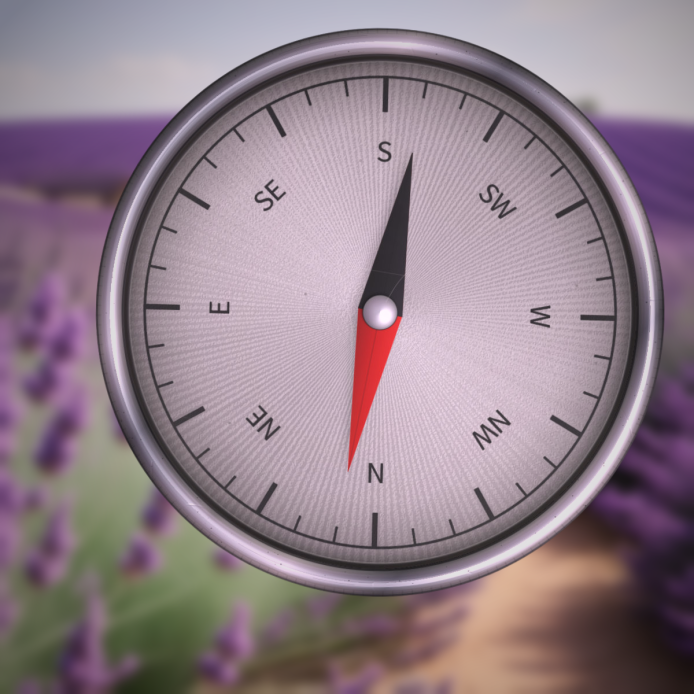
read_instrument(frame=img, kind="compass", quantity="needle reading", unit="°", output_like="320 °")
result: 10 °
